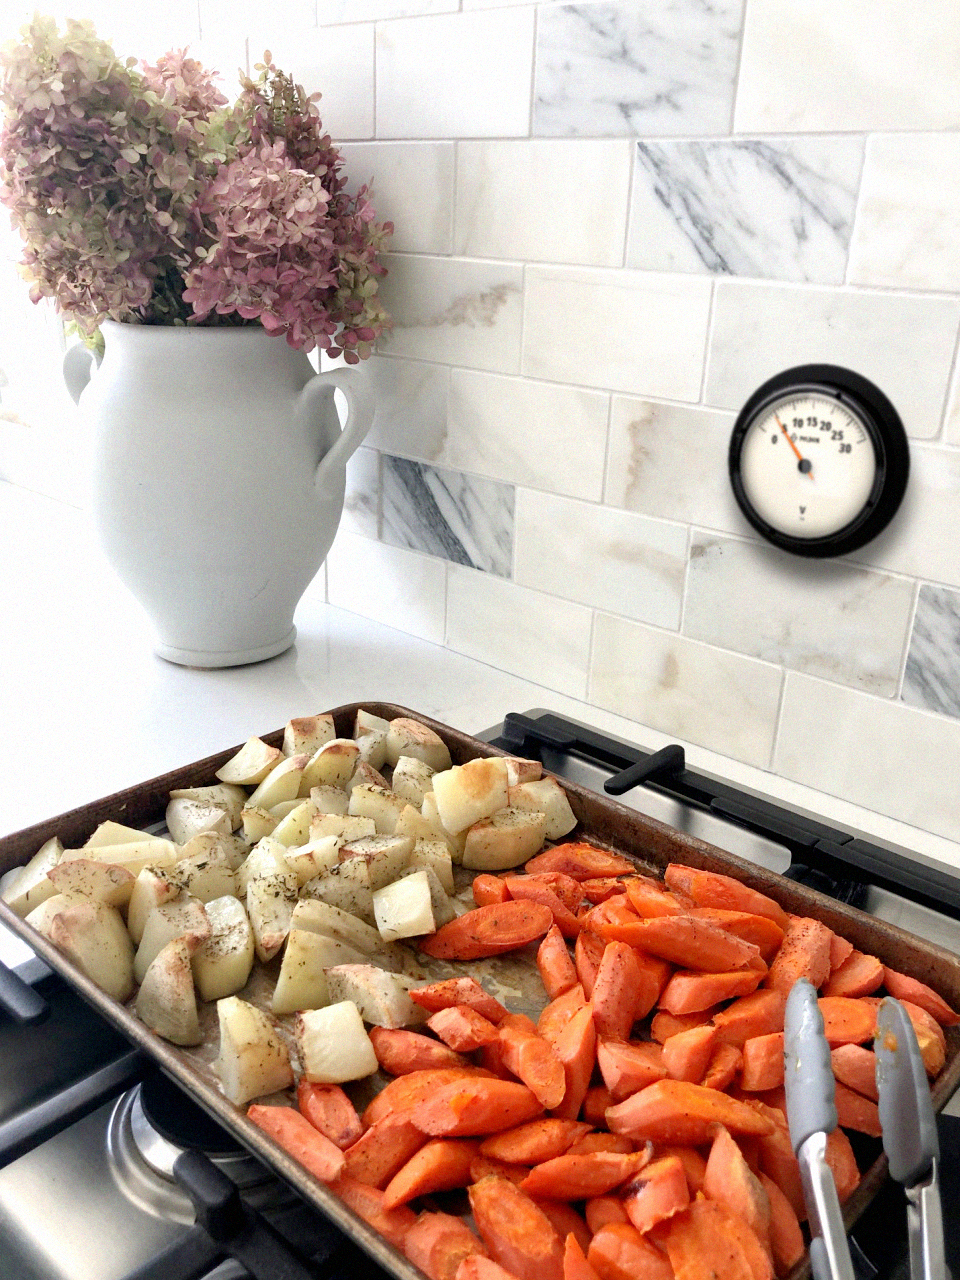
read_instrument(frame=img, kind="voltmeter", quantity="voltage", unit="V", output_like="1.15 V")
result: 5 V
